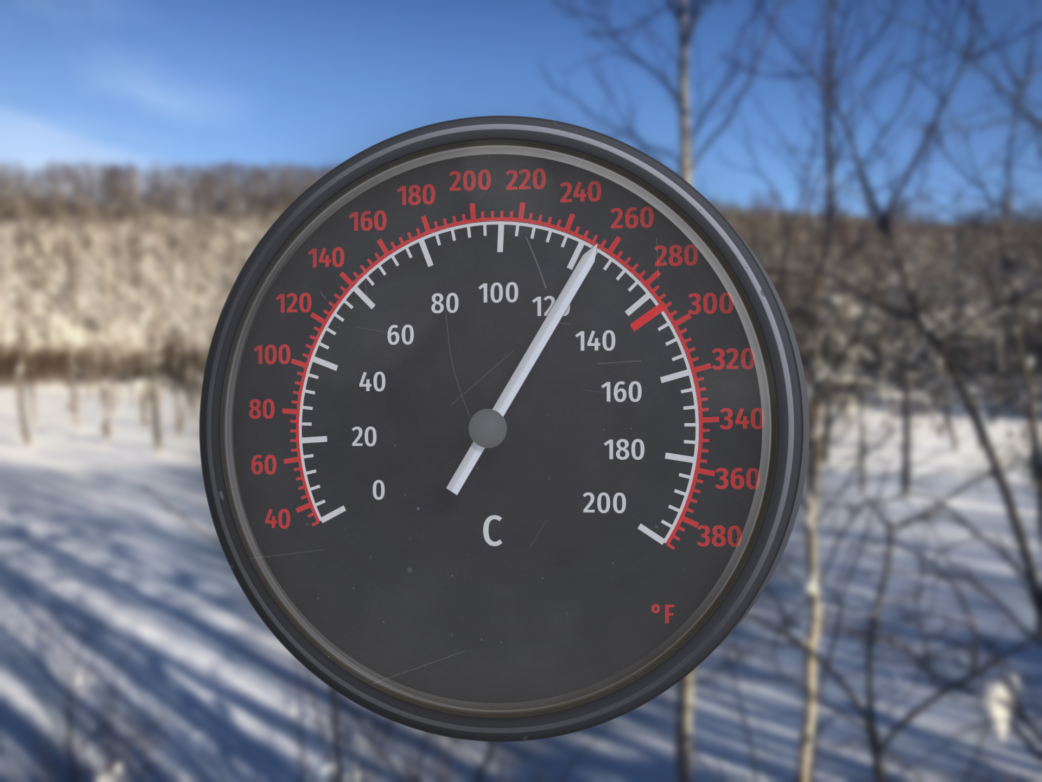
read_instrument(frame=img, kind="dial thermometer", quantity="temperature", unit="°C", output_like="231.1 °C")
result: 124 °C
